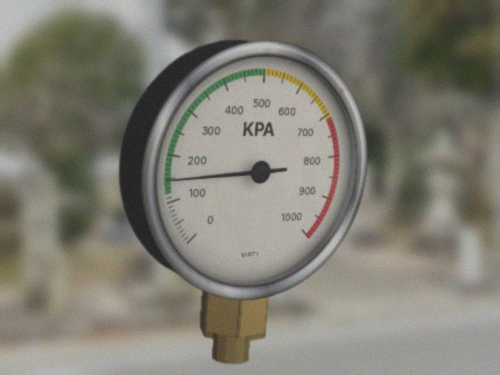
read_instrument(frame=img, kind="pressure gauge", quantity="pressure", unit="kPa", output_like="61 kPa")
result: 150 kPa
